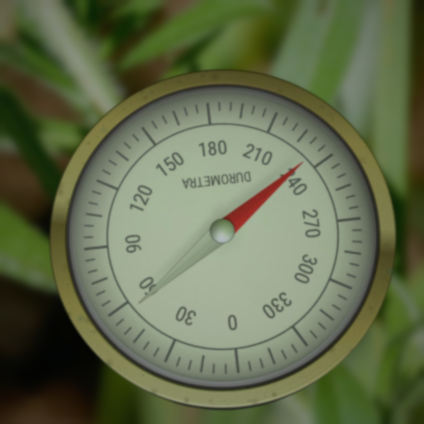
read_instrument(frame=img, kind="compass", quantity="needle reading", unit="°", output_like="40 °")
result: 235 °
